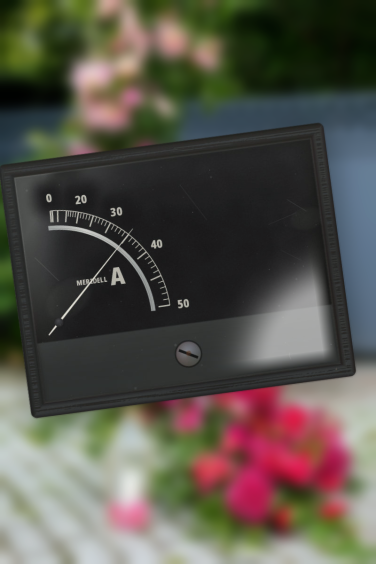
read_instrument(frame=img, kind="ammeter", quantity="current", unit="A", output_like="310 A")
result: 35 A
